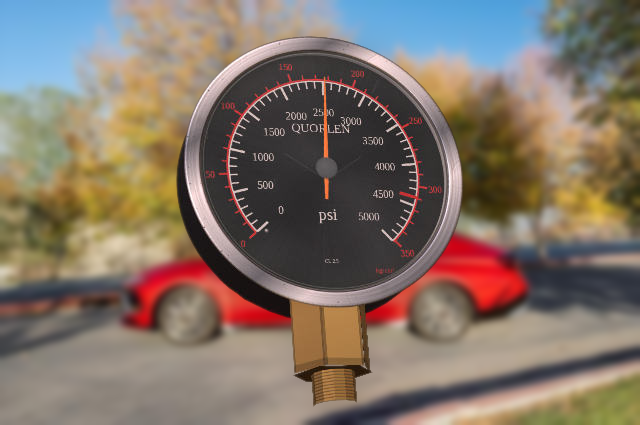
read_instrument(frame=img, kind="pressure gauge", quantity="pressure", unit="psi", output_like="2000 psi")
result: 2500 psi
